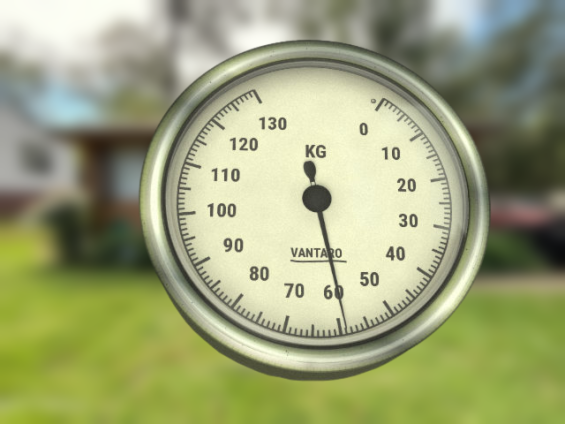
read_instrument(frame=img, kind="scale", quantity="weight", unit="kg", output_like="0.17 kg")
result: 59 kg
